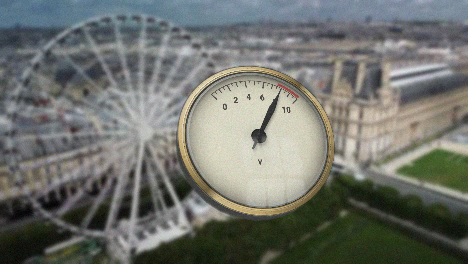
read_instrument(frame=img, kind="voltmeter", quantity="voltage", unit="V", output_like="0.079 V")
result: 8 V
